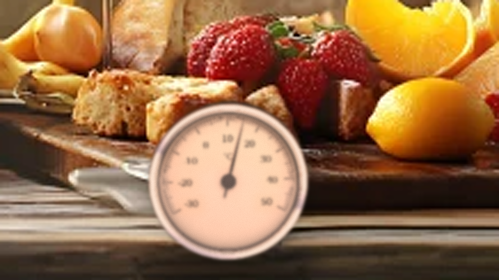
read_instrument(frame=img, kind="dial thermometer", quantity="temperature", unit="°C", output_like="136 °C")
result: 15 °C
